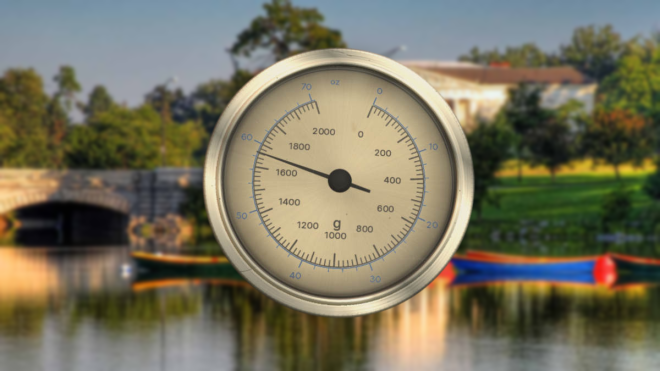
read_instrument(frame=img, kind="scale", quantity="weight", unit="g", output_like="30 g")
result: 1660 g
